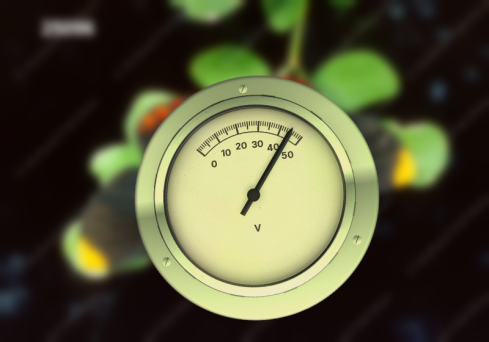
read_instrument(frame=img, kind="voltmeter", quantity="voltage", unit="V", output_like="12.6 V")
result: 45 V
